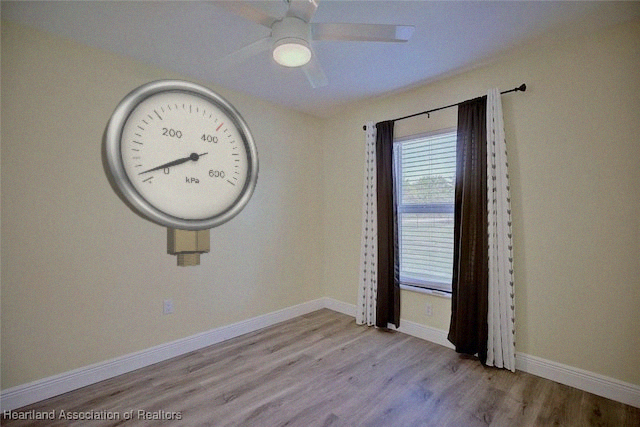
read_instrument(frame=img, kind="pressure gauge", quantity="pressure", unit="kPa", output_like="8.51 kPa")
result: 20 kPa
